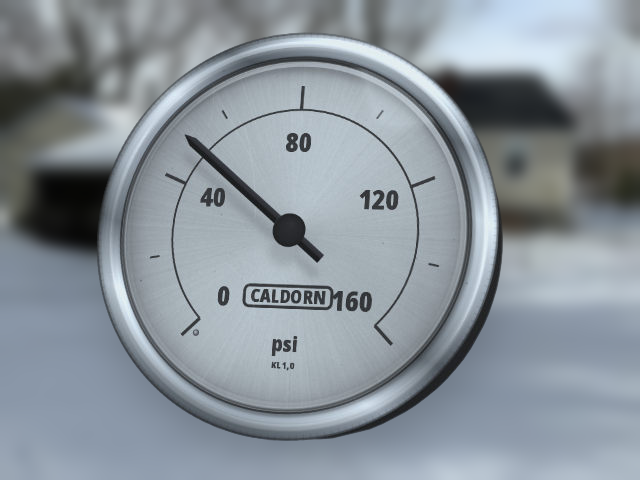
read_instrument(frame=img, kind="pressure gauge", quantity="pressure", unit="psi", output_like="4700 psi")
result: 50 psi
